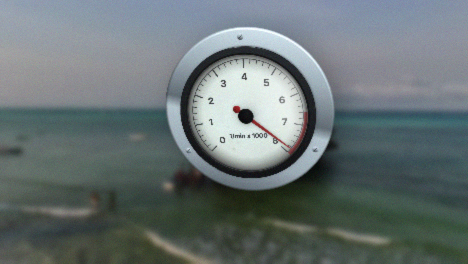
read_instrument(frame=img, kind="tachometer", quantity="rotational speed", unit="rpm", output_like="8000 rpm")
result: 7800 rpm
